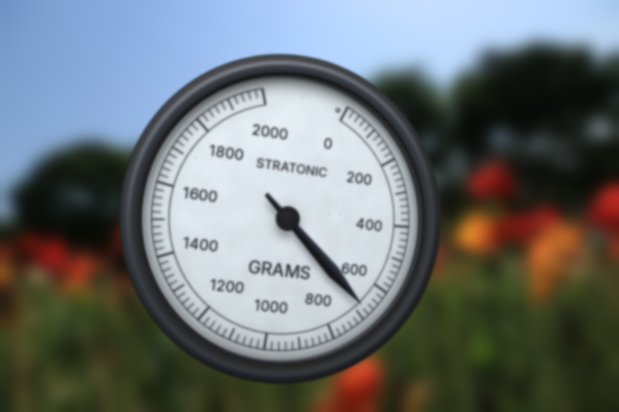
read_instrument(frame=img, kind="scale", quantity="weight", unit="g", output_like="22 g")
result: 680 g
